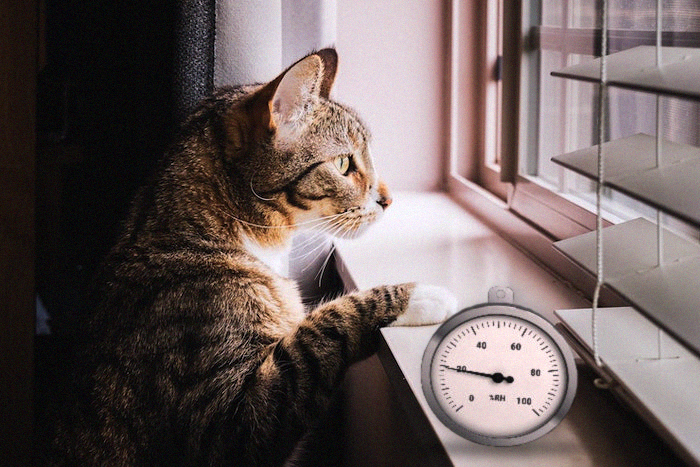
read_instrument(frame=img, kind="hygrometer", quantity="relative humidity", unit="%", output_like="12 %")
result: 20 %
